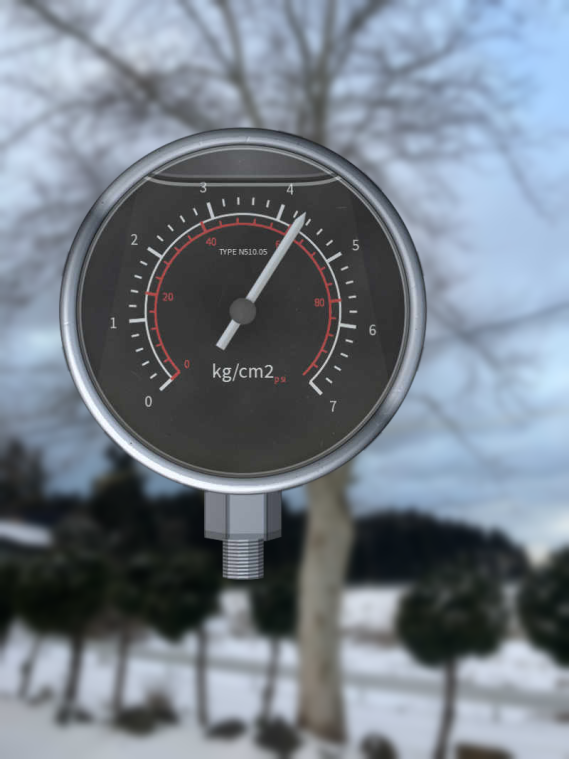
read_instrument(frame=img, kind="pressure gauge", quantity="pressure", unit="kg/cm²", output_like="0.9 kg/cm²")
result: 4.3 kg/cm²
